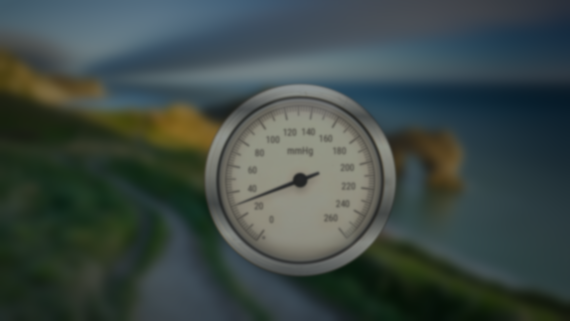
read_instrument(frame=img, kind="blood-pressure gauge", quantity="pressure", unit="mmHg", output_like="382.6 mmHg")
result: 30 mmHg
